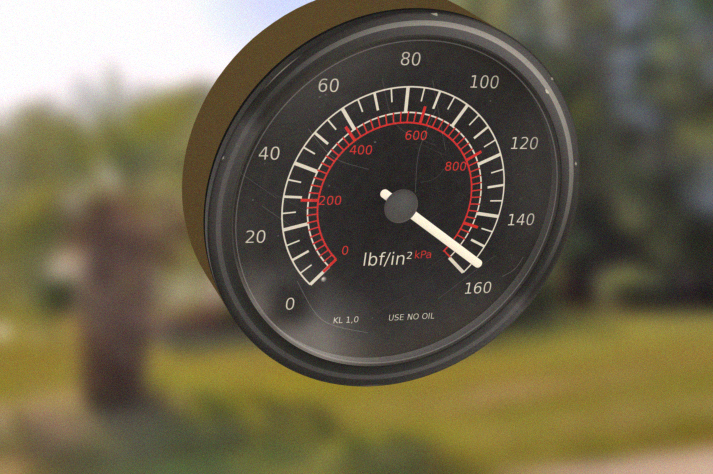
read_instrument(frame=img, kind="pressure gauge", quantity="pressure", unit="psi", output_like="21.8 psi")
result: 155 psi
